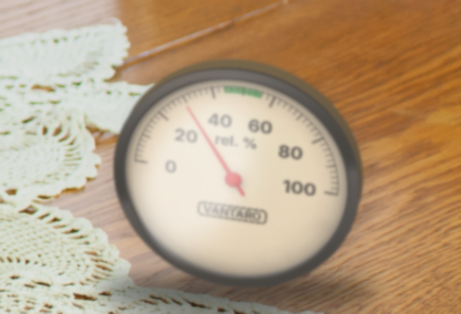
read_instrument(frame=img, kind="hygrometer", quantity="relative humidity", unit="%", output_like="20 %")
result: 30 %
